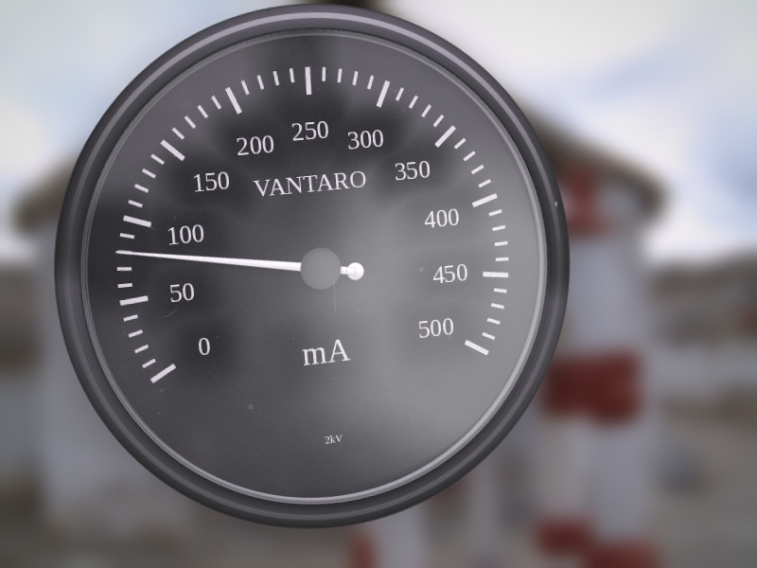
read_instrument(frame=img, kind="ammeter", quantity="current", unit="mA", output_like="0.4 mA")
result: 80 mA
